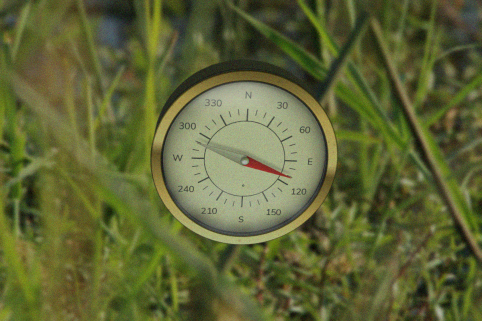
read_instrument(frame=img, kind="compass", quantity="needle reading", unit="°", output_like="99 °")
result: 110 °
